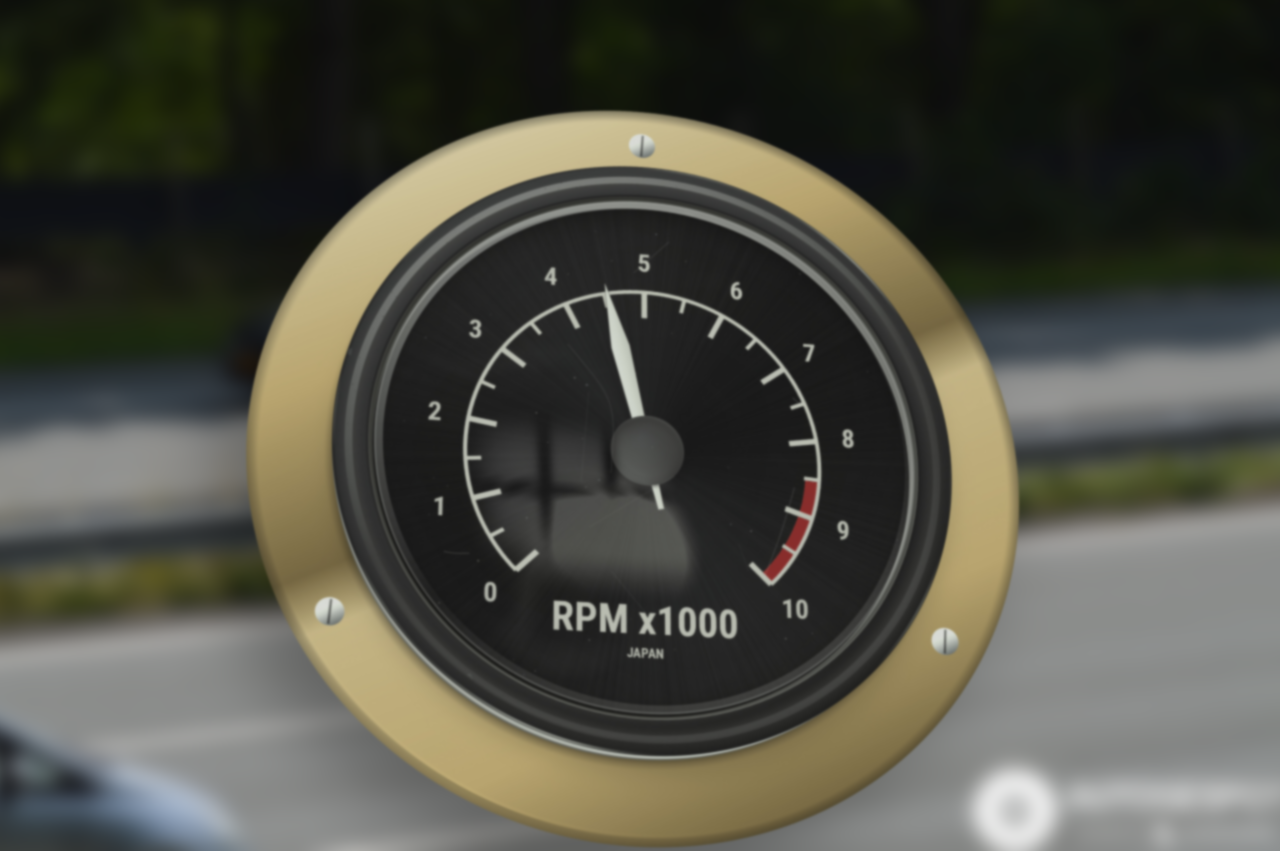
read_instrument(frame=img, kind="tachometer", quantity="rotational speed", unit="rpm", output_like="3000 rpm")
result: 4500 rpm
